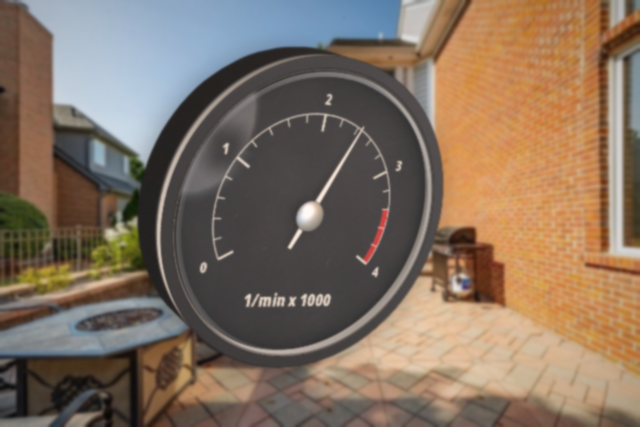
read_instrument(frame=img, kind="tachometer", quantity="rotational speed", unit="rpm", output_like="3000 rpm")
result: 2400 rpm
